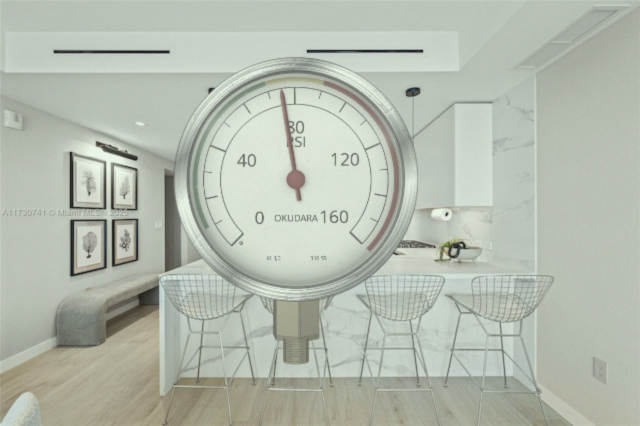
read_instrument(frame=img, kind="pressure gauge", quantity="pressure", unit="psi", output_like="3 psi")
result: 75 psi
